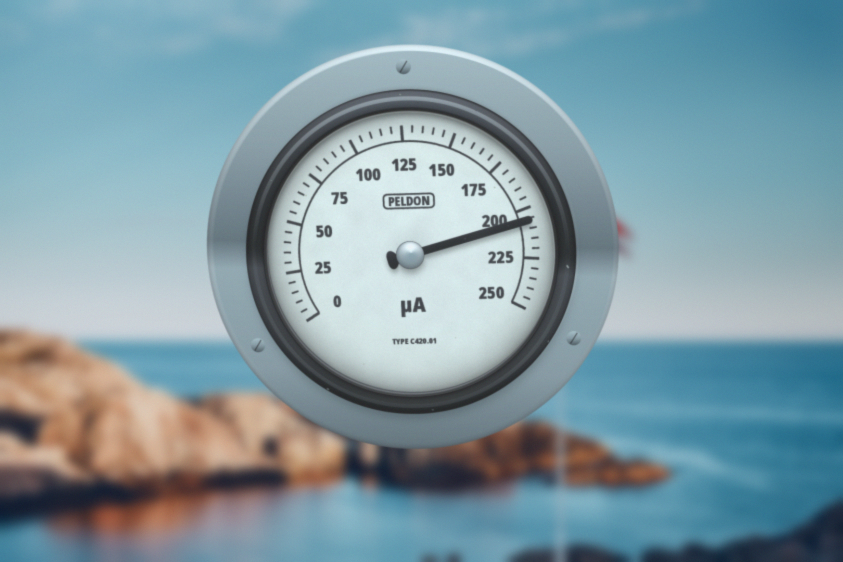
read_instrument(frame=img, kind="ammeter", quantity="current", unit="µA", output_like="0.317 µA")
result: 205 µA
